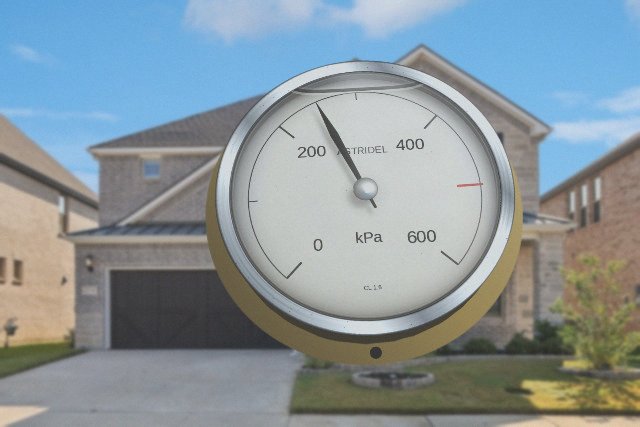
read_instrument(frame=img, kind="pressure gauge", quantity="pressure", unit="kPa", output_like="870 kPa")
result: 250 kPa
